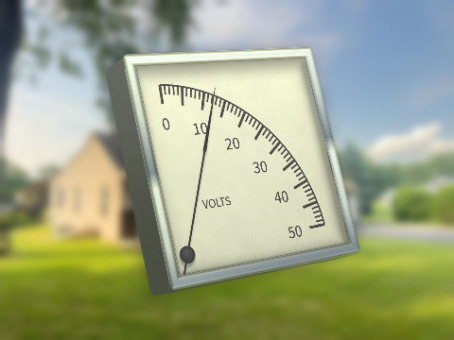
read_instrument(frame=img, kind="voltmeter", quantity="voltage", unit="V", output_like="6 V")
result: 12 V
